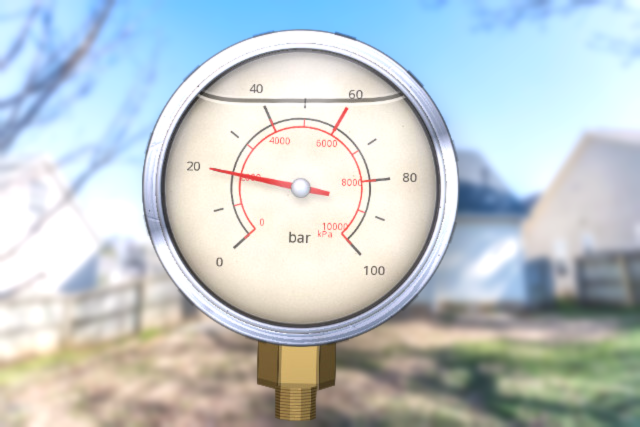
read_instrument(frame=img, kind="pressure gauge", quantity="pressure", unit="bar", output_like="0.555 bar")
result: 20 bar
